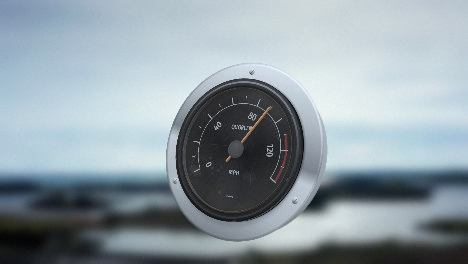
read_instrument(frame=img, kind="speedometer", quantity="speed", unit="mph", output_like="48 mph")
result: 90 mph
